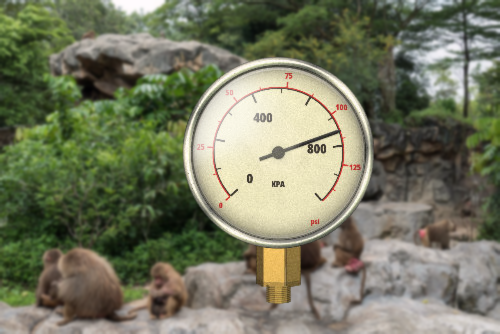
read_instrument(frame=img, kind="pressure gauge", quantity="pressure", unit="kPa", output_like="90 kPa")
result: 750 kPa
